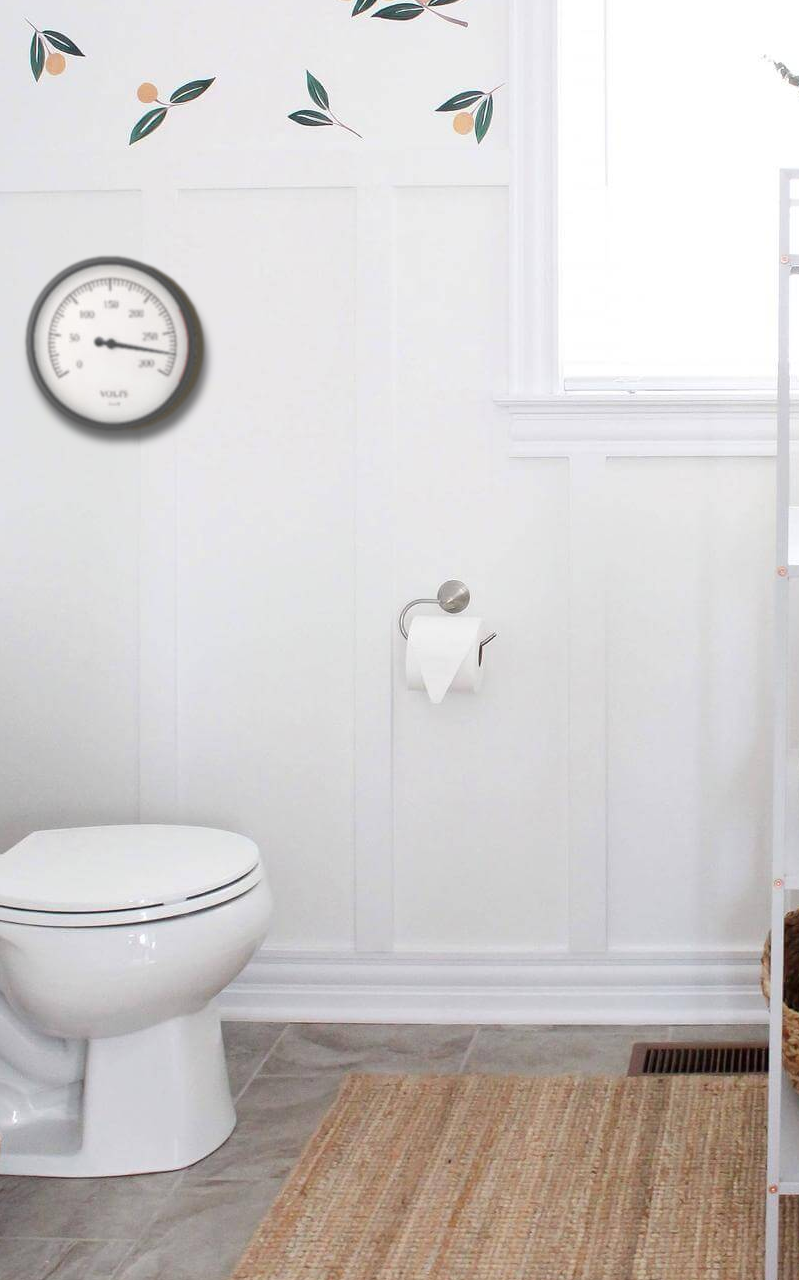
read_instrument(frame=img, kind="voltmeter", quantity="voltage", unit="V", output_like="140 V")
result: 275 V
